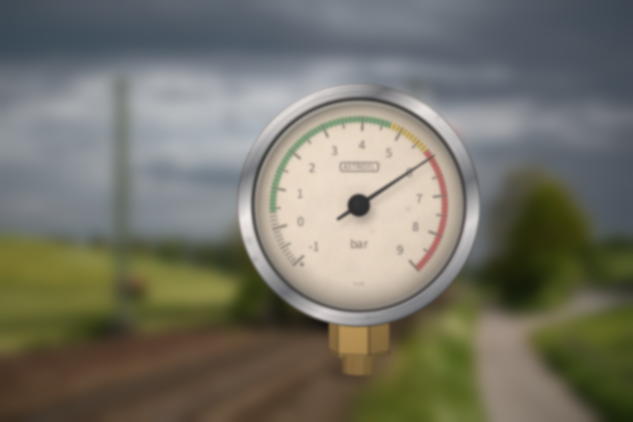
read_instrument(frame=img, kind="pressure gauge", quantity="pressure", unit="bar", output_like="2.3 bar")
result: 6 bar
